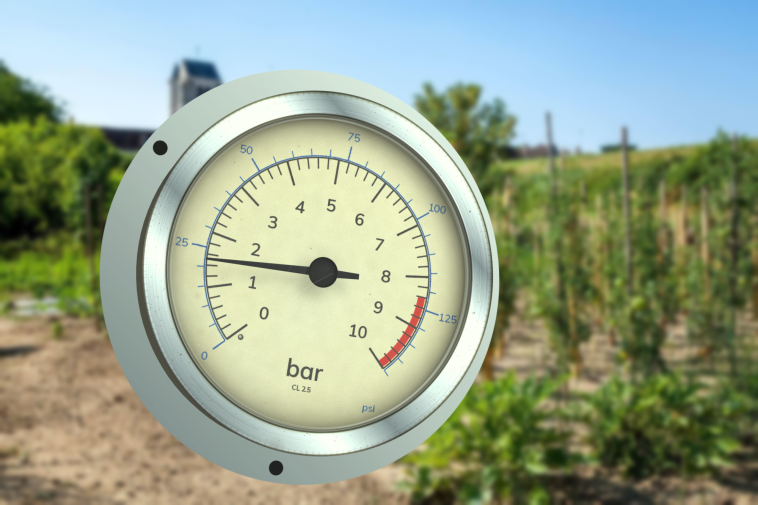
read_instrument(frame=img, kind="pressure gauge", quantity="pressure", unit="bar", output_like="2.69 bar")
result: 1.5 bar
